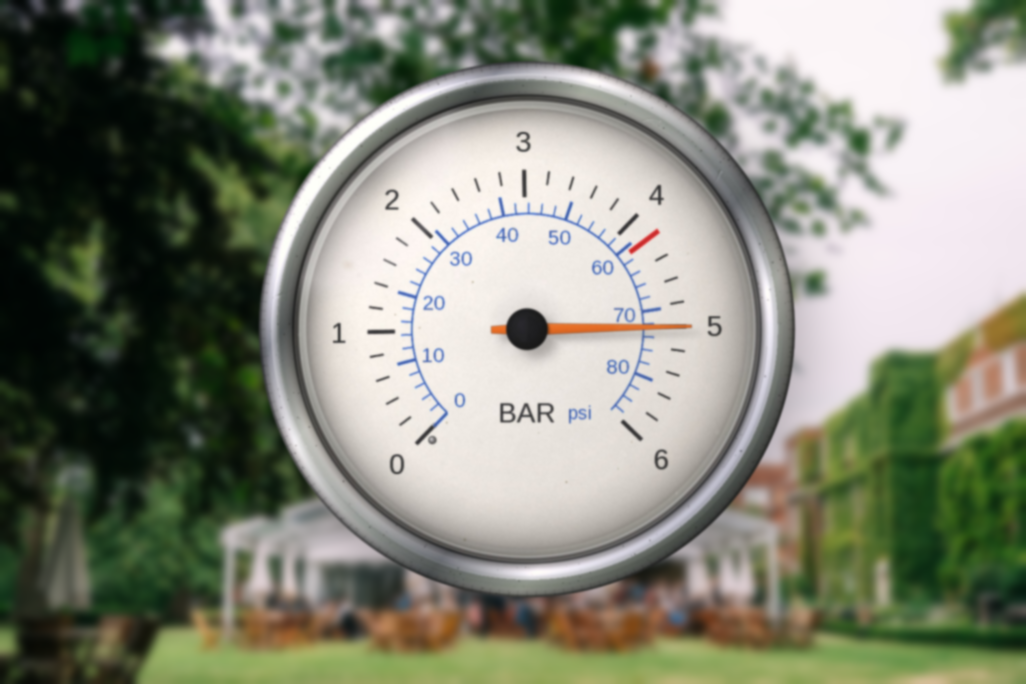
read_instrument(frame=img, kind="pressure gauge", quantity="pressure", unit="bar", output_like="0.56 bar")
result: 5 bar
